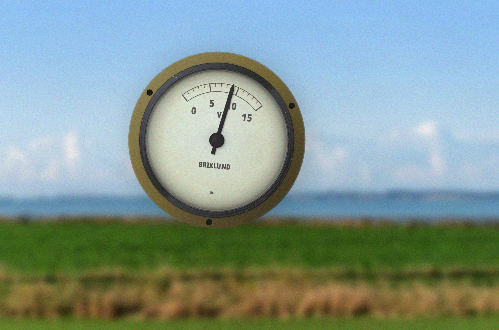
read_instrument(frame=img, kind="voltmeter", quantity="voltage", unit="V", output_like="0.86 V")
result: 9 V
